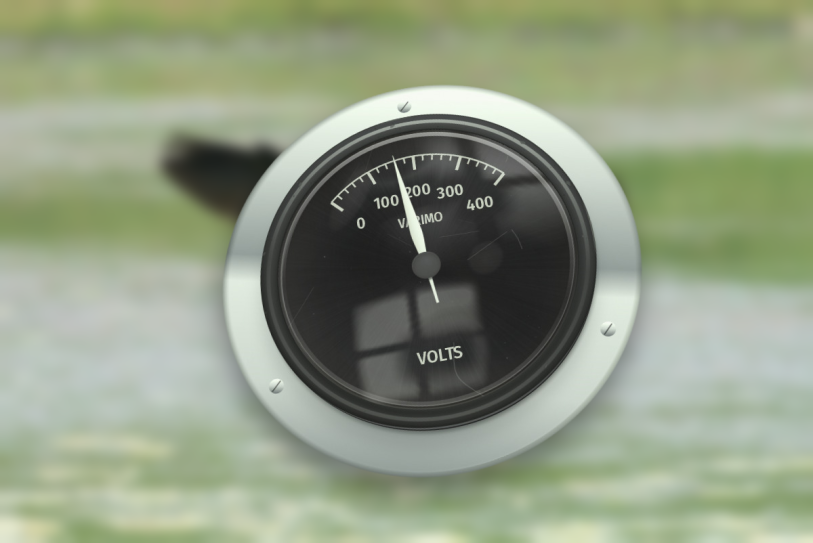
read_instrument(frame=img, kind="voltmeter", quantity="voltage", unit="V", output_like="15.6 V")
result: 160 V
